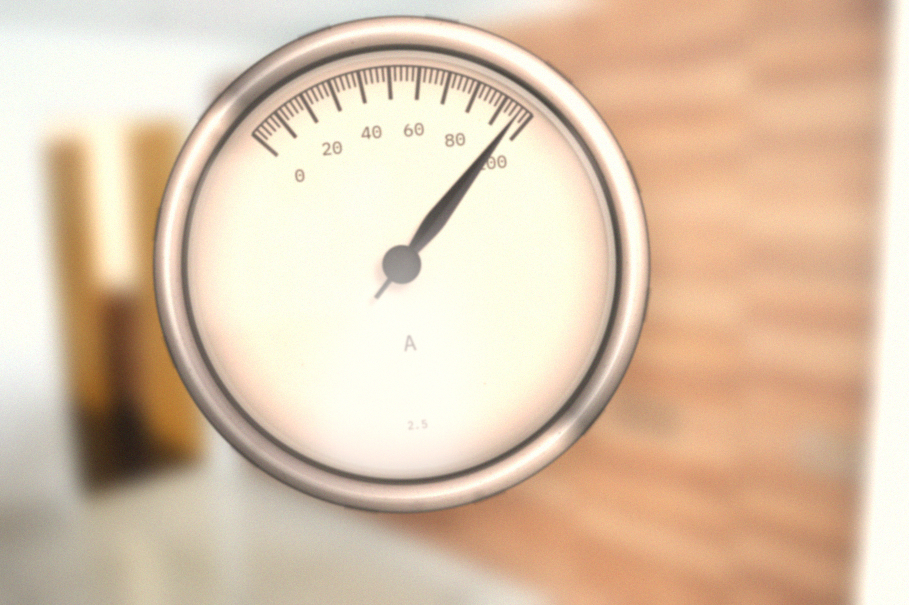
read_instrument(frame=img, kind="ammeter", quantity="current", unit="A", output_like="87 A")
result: 96 A
